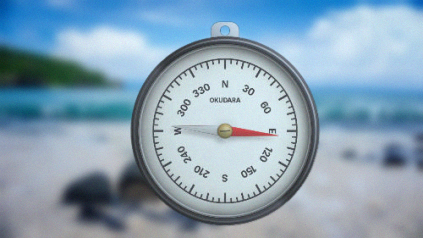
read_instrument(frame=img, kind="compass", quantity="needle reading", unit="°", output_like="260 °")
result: 95 °
